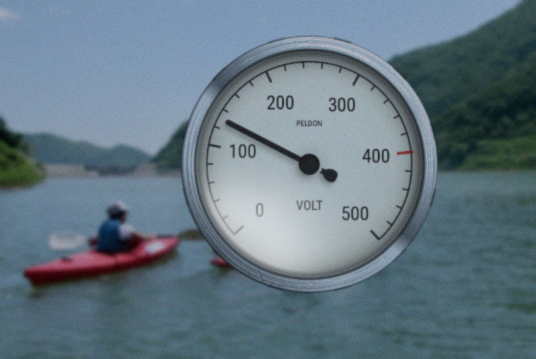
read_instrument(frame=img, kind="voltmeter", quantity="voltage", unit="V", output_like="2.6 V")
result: 130 V
